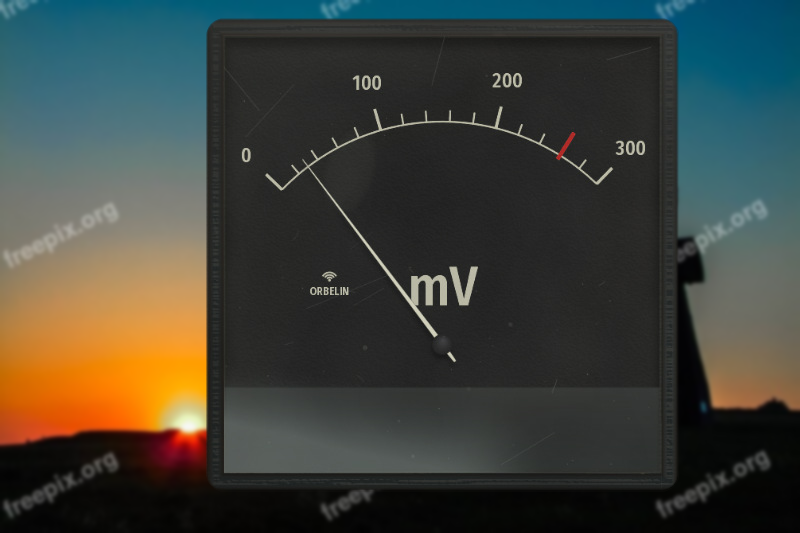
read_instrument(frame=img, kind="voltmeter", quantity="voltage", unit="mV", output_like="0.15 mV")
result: 30 mV
